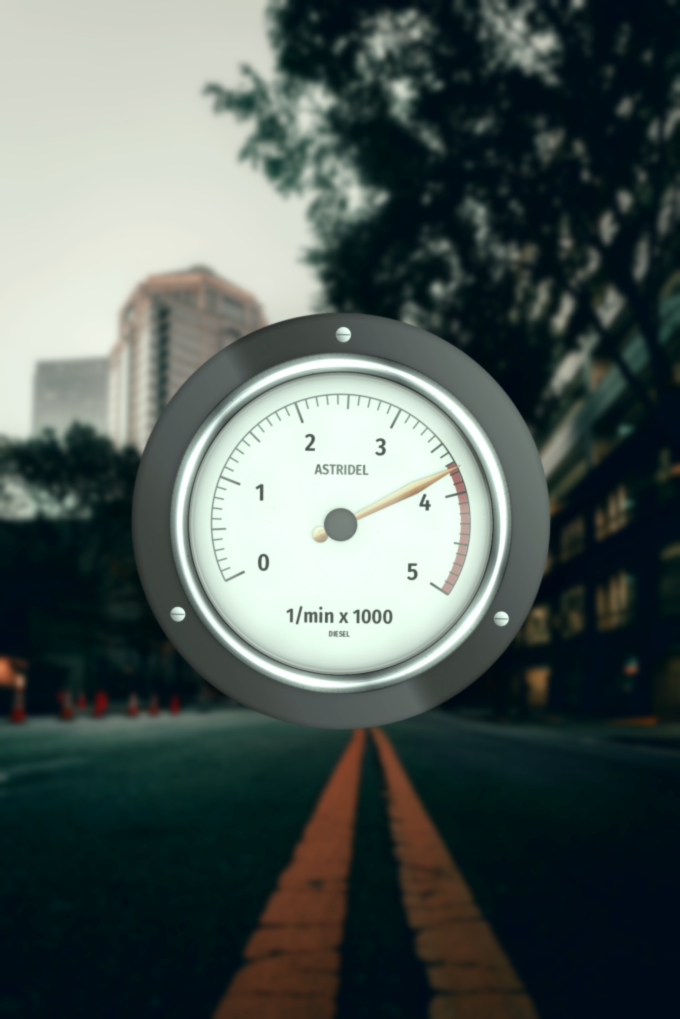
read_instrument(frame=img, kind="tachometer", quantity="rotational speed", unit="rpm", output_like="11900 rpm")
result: 3750 rpm
